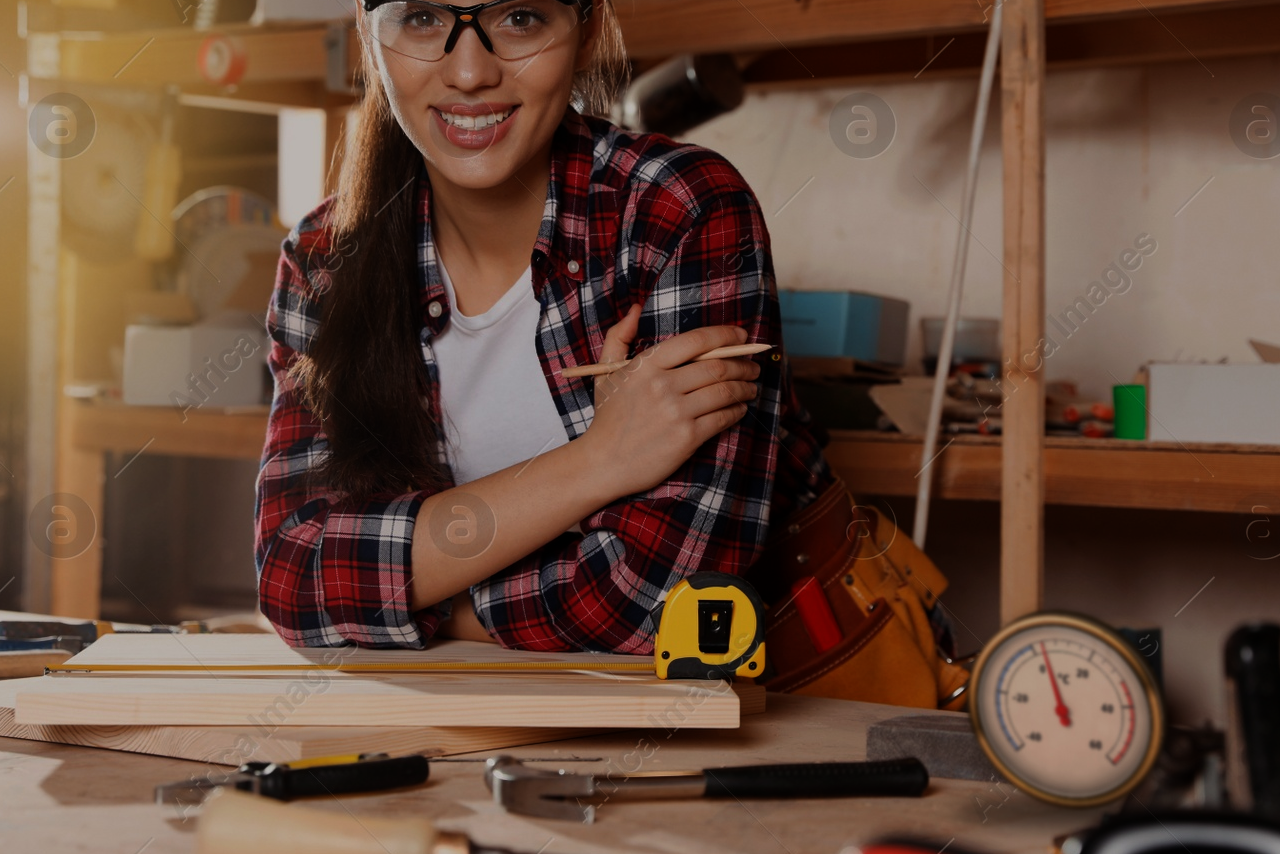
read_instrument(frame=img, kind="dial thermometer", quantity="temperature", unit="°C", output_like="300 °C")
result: 4 °C
